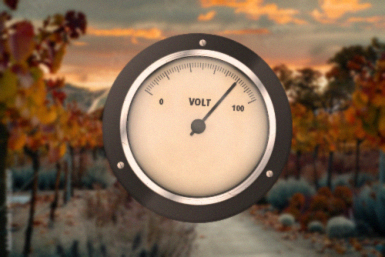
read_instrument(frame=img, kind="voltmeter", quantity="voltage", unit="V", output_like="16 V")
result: 80 V
